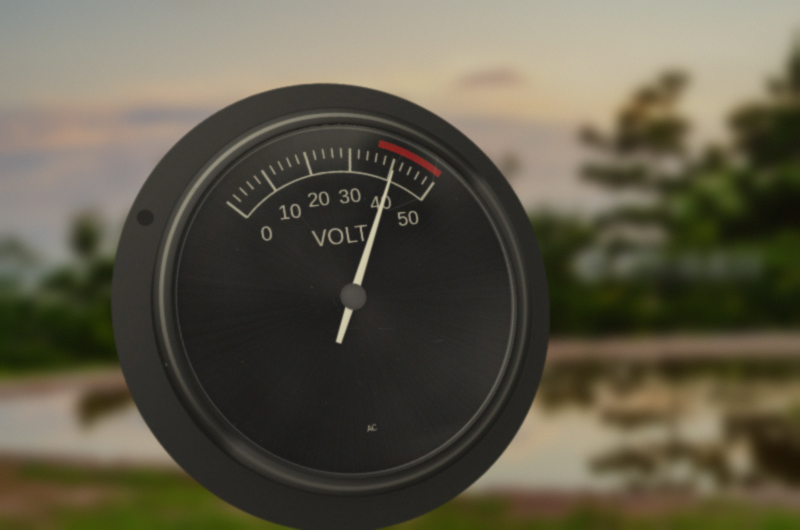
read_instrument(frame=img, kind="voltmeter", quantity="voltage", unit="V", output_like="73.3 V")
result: 40 V
